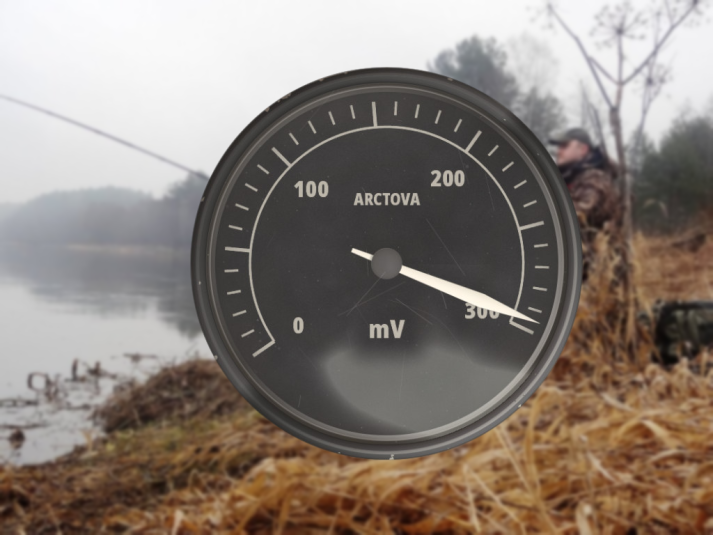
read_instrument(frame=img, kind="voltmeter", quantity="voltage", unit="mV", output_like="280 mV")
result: 295 mV
